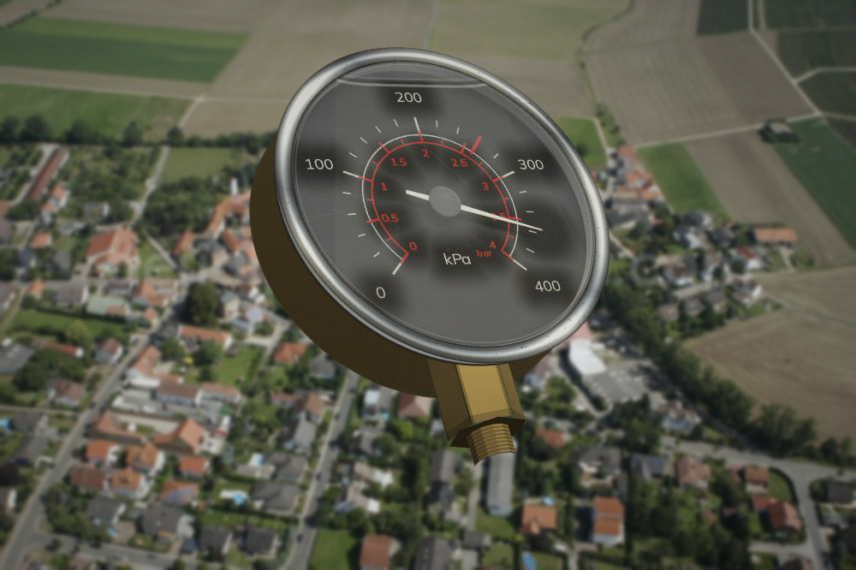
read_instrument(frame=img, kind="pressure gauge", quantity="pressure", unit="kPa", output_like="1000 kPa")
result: 360 kPa
